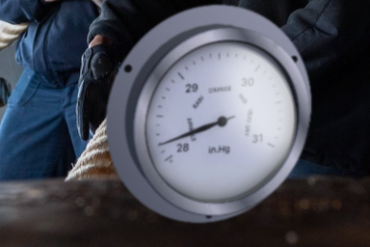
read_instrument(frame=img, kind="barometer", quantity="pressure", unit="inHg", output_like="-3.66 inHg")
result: 28.2 inHg
